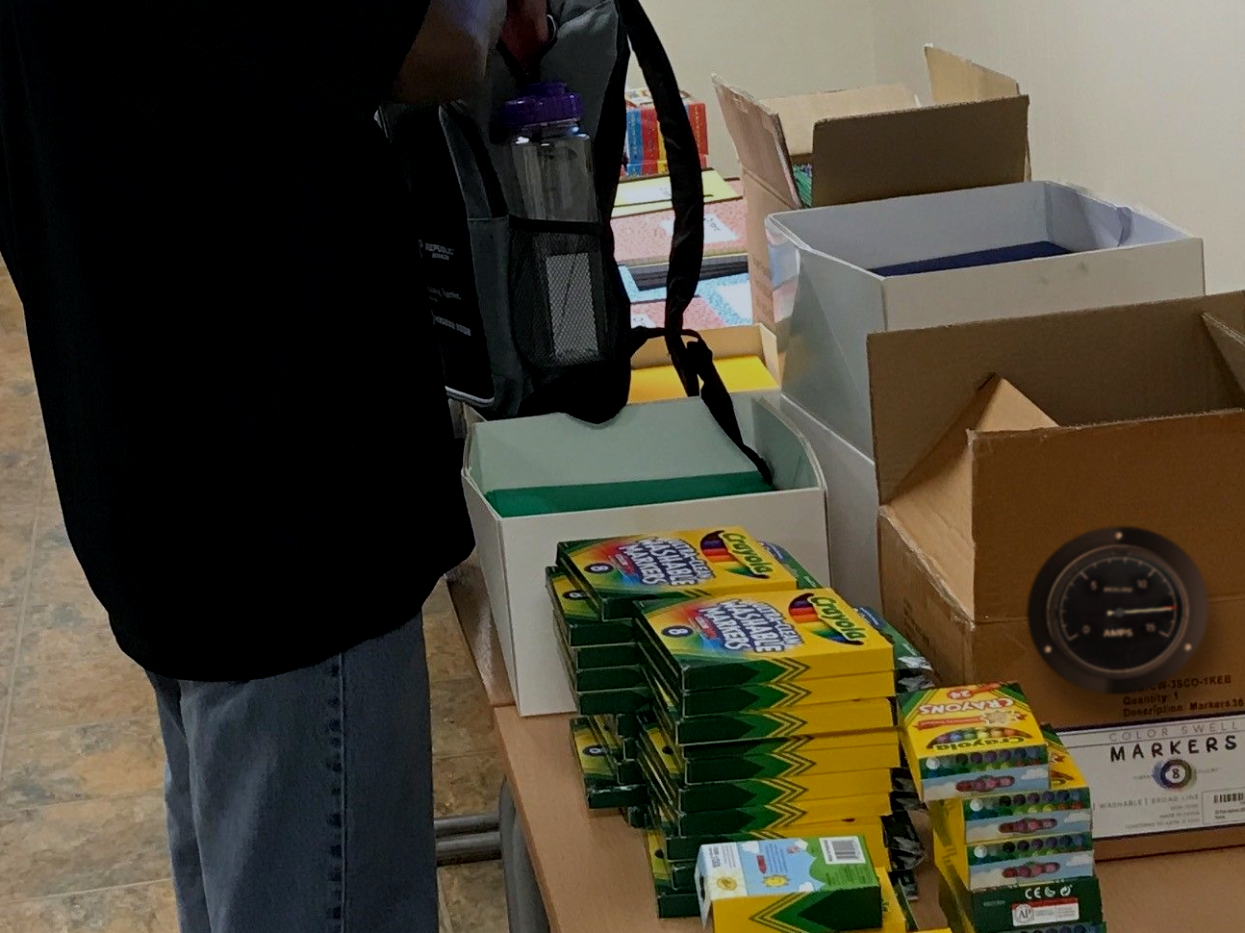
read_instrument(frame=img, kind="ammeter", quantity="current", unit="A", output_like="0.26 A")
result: 13 A
